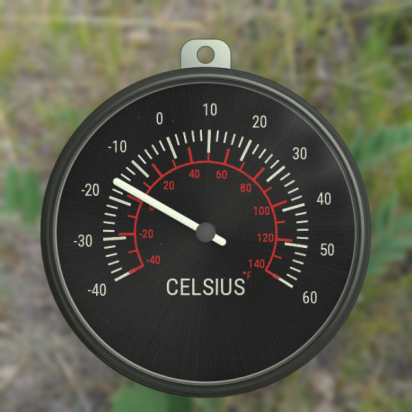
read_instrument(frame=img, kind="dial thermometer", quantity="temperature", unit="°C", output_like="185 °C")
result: -16 °C
